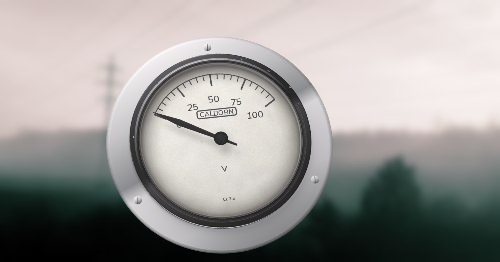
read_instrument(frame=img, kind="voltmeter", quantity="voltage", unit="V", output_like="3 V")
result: 0 V
